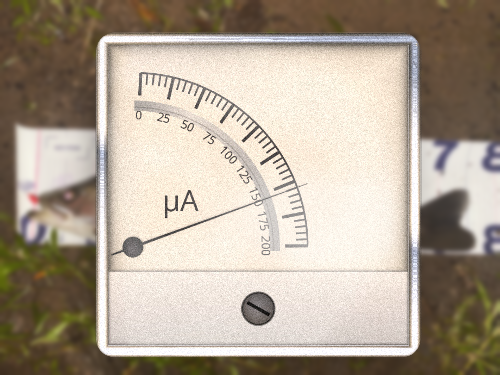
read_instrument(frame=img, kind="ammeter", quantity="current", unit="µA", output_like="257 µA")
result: 155 µA
